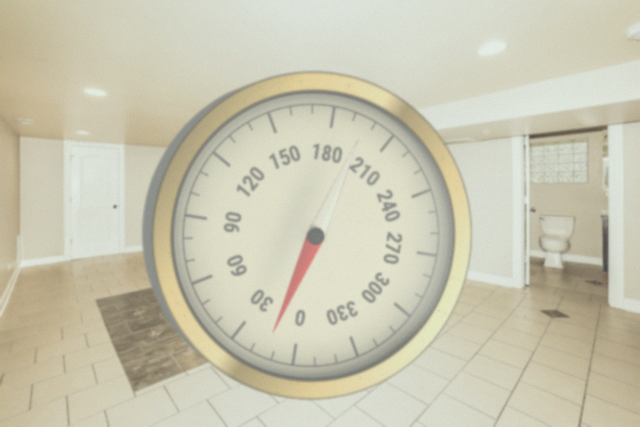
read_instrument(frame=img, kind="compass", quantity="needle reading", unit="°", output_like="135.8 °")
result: 15 °
